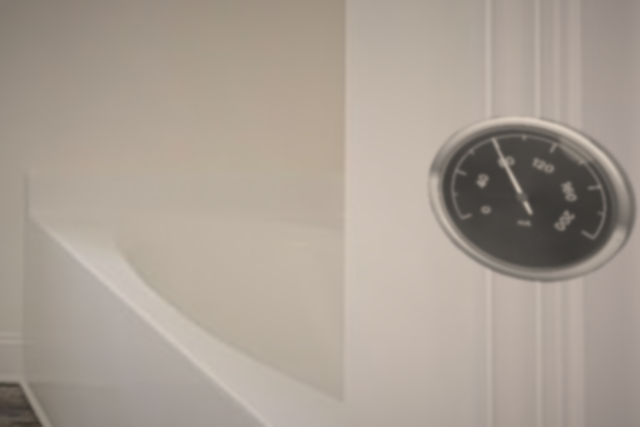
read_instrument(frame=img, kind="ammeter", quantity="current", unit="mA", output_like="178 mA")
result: 80 mA
